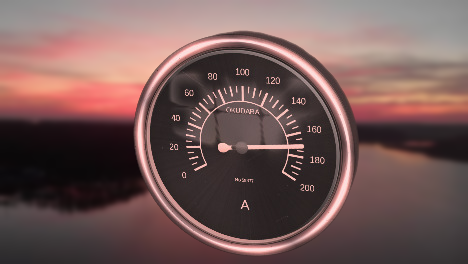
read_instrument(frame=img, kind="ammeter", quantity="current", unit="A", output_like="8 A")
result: 170 A
